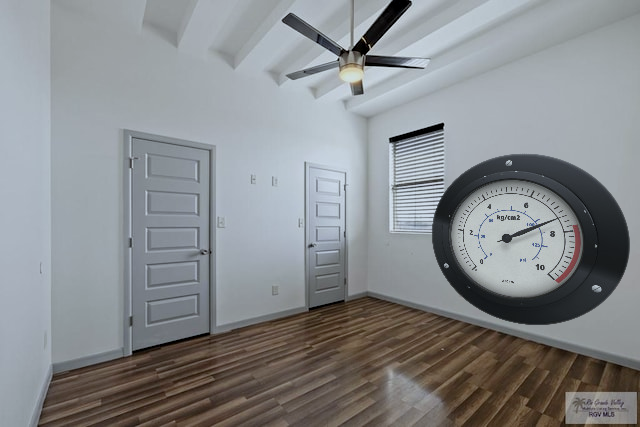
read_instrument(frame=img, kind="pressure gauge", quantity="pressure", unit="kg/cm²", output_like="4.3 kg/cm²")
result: 7.4 kg/cm²
